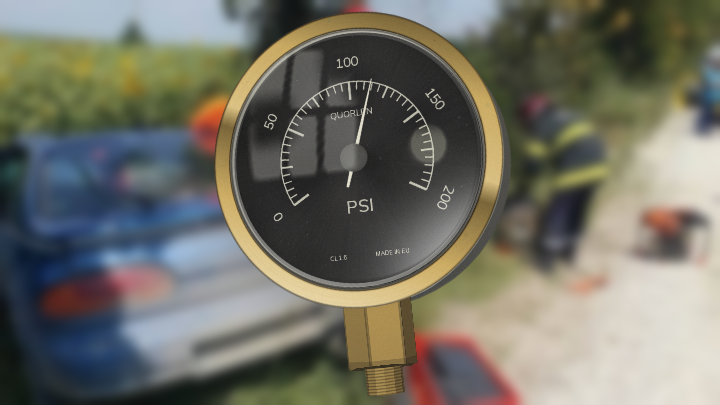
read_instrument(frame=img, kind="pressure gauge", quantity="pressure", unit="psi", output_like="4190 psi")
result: 115 psi
